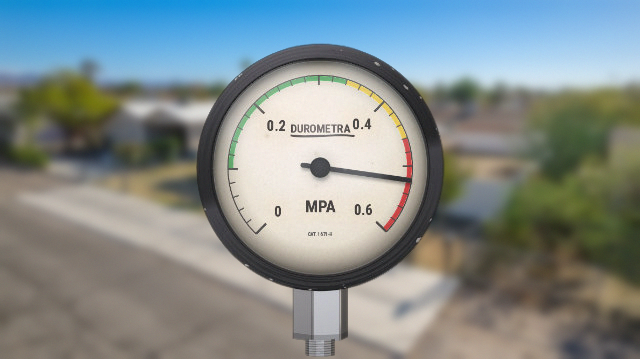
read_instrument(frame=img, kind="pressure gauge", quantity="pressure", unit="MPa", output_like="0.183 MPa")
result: 0.52 MPa
